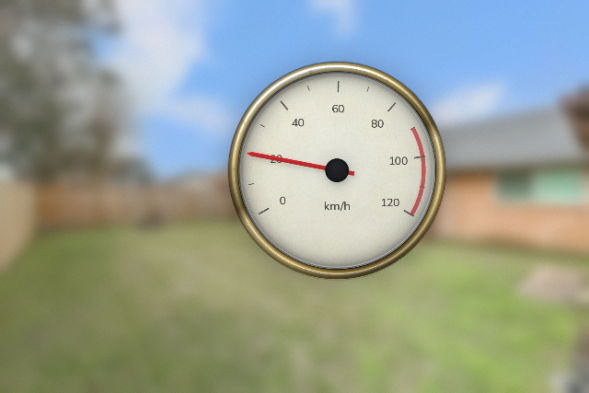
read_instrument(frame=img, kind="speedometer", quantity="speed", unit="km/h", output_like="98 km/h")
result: 20 km/h
